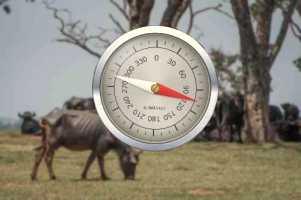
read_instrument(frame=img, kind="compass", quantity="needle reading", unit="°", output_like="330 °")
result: 105 °
